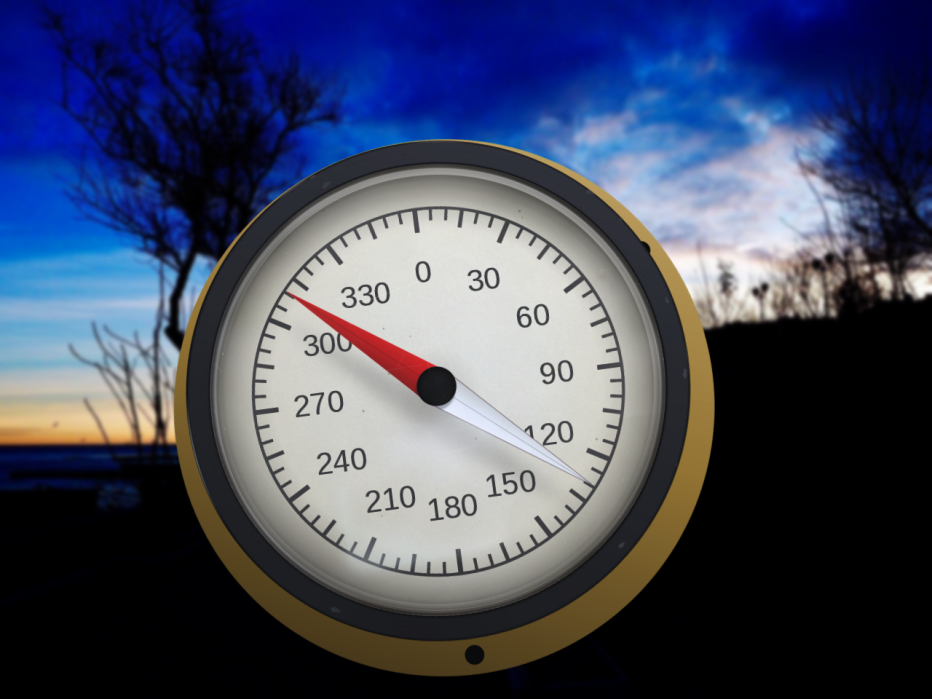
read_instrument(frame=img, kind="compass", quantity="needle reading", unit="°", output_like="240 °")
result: 310 °
